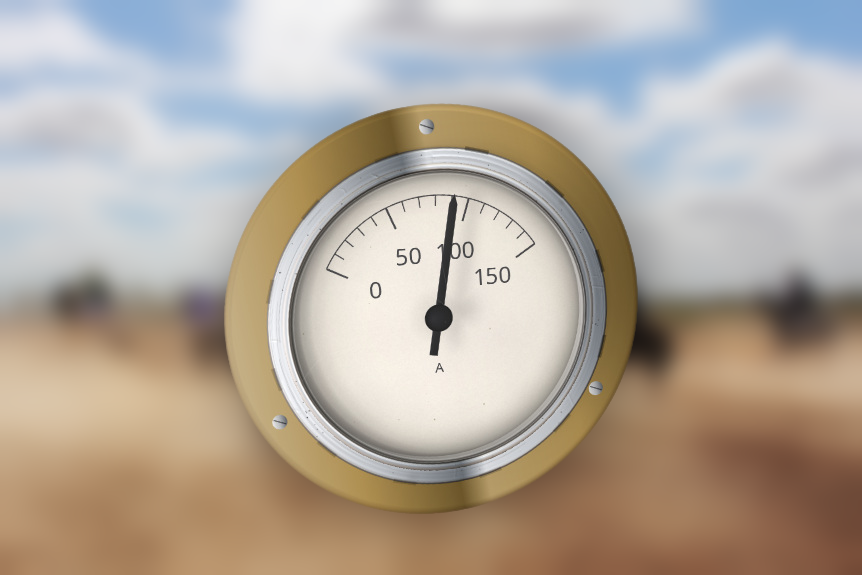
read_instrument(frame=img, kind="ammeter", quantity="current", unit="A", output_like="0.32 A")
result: 90 A
